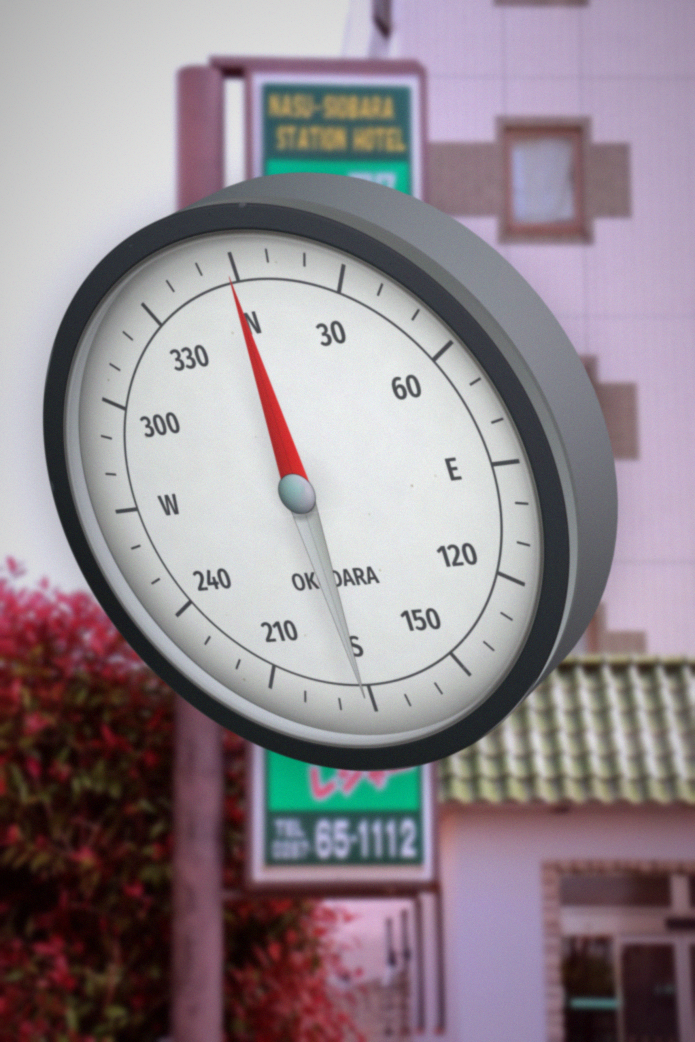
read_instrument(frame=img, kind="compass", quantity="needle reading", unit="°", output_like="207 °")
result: 0 °
